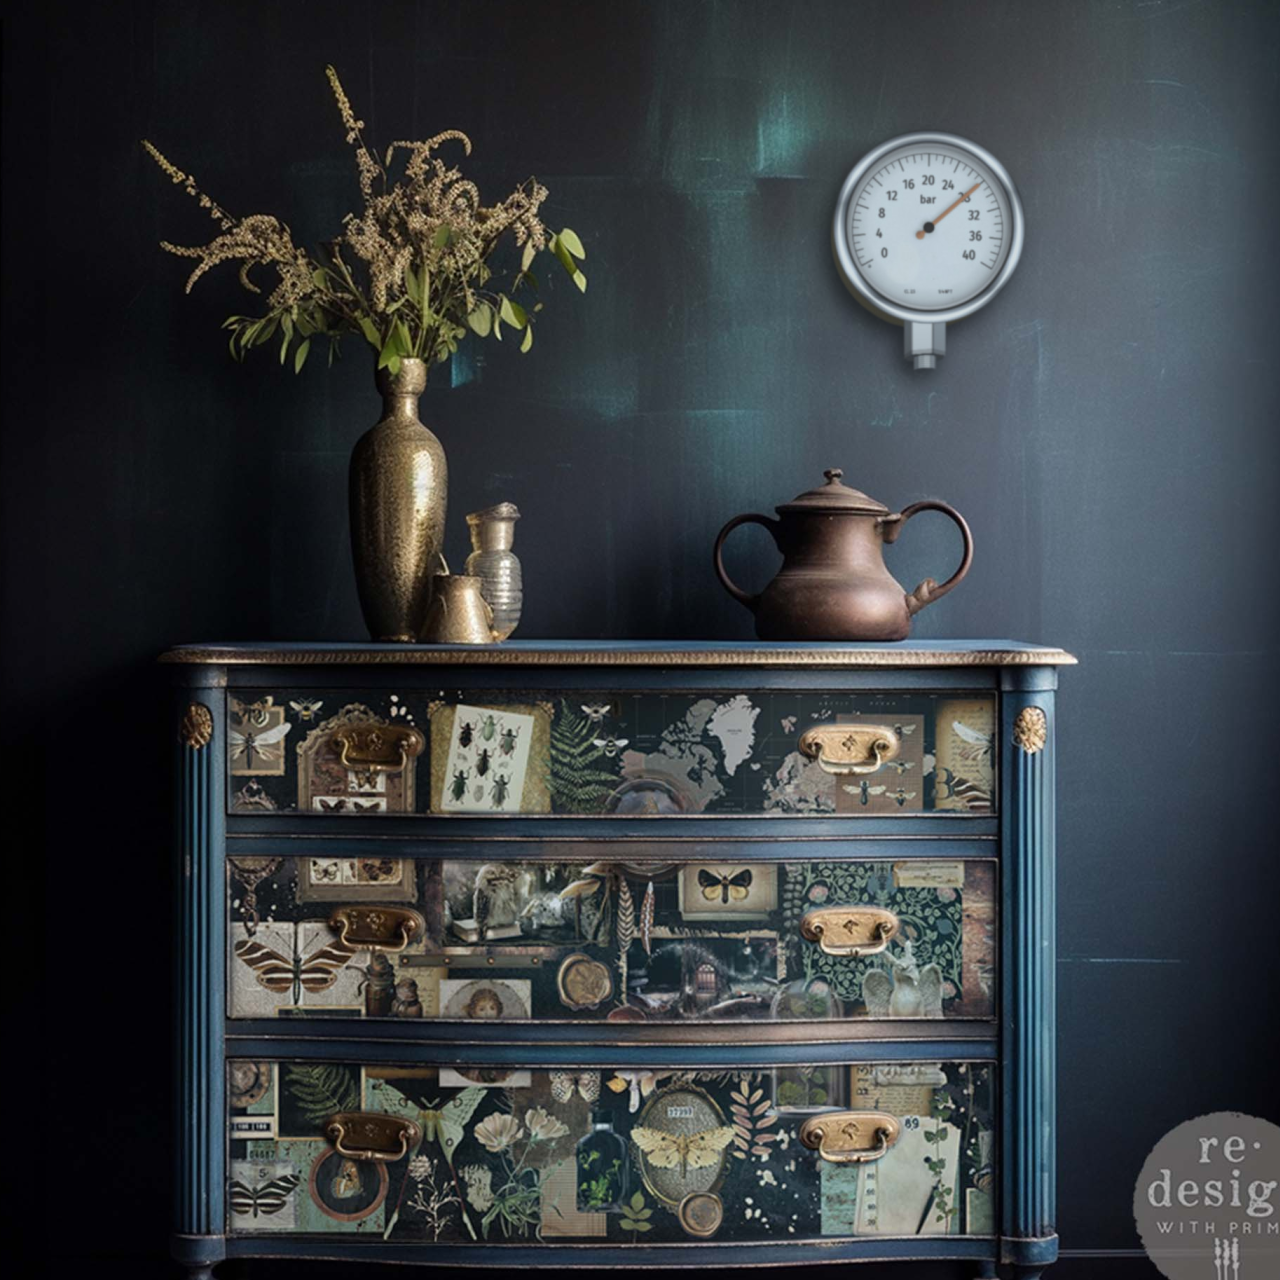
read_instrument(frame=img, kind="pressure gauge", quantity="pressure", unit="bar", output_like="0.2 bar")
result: 28 bar
